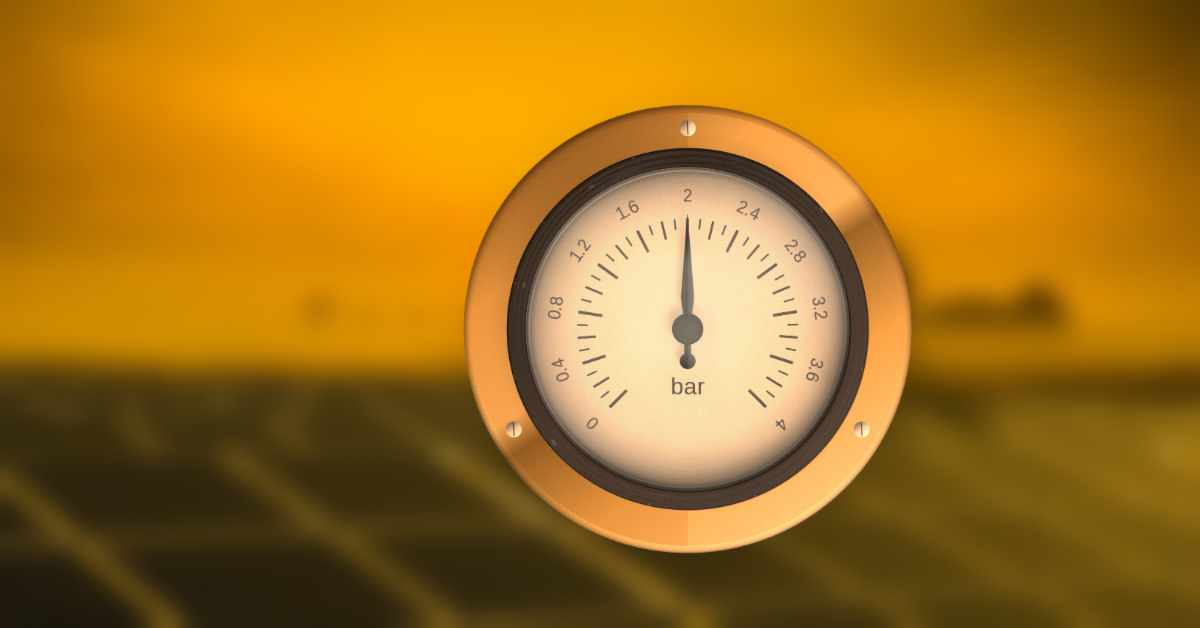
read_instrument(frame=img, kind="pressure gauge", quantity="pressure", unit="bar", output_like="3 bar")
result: 2 bar
